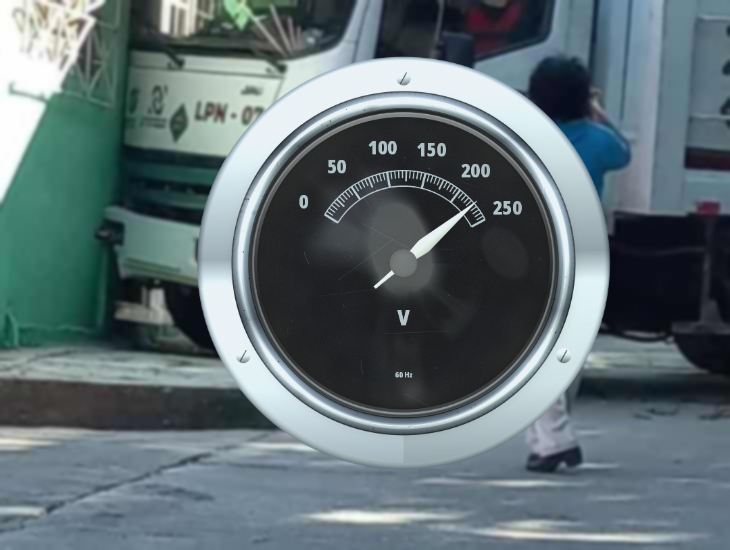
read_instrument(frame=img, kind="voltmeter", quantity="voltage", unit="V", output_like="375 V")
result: 225 V
